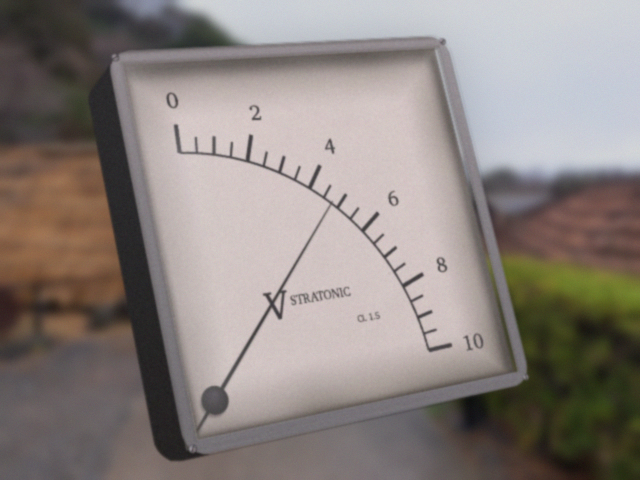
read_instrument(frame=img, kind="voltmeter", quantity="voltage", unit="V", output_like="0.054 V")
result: 4.75 V
